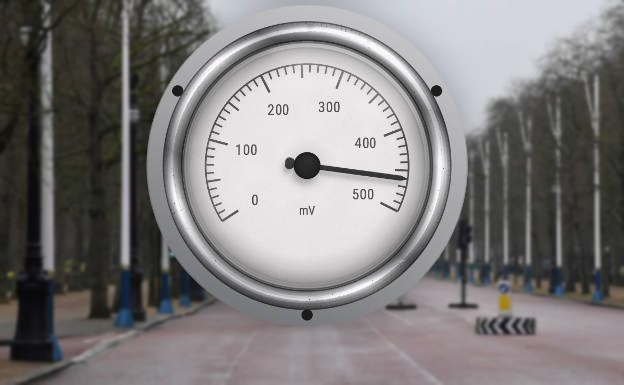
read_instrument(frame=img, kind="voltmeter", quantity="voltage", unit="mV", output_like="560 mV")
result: 460 mV
